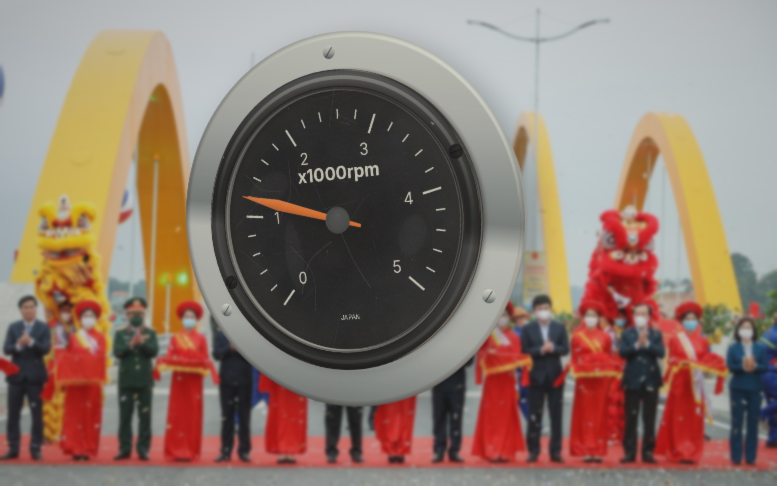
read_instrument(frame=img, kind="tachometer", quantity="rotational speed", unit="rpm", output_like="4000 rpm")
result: 1200 rpm
